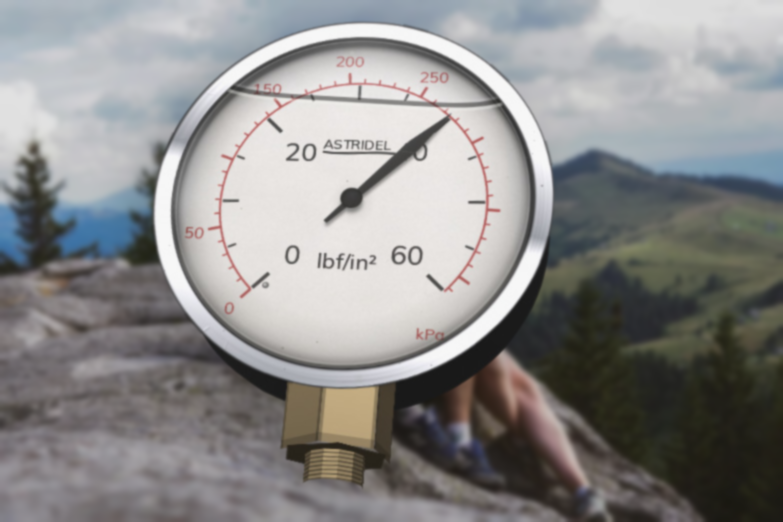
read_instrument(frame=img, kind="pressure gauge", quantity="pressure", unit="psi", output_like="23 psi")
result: 40 psi
